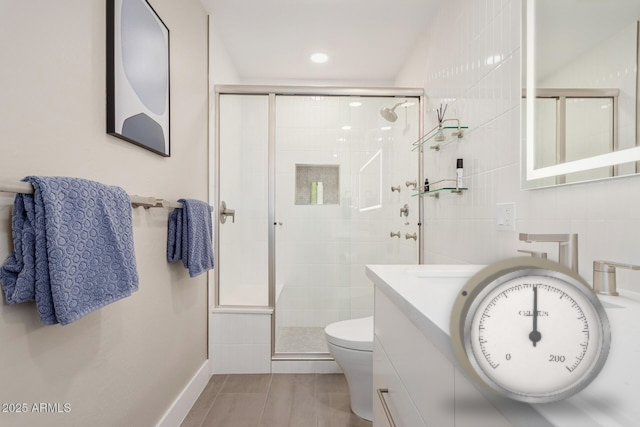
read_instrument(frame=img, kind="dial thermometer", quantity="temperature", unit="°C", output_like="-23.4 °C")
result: 100 °C
